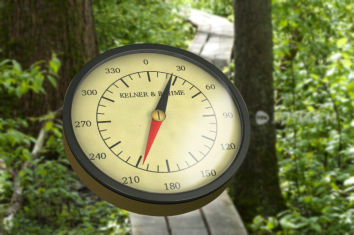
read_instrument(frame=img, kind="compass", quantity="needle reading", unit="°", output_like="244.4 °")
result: 205 °
